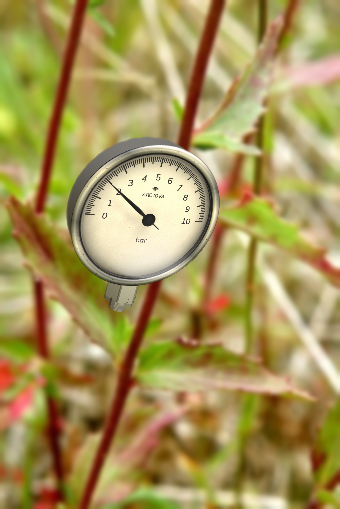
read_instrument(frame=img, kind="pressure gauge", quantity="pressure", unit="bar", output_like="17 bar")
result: 2 bar
